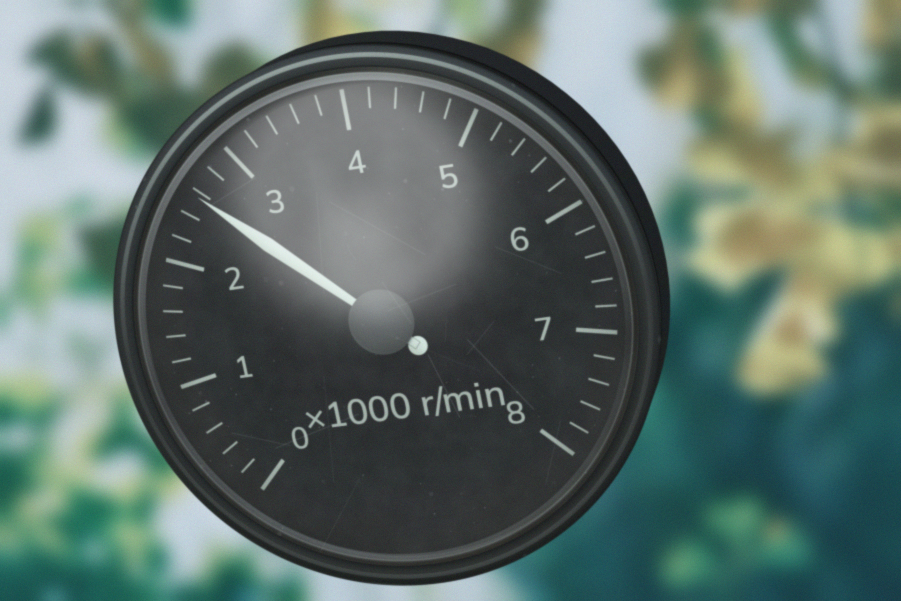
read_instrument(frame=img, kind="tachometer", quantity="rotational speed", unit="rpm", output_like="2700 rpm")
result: 2600 rpm
